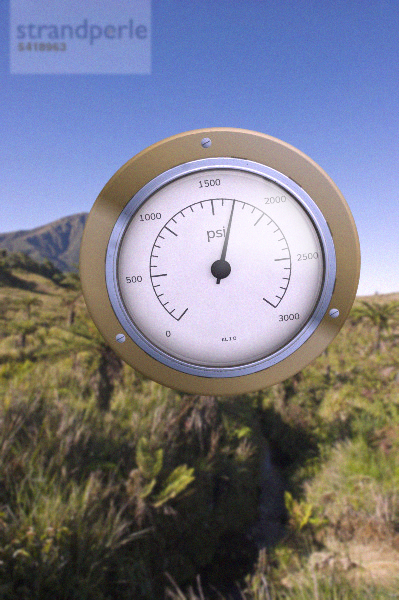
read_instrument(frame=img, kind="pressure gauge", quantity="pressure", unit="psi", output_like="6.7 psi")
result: 1700 psi
